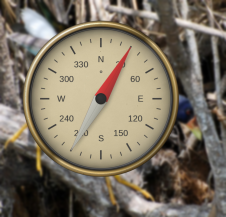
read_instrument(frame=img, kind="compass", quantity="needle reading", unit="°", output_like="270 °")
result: 30 °
